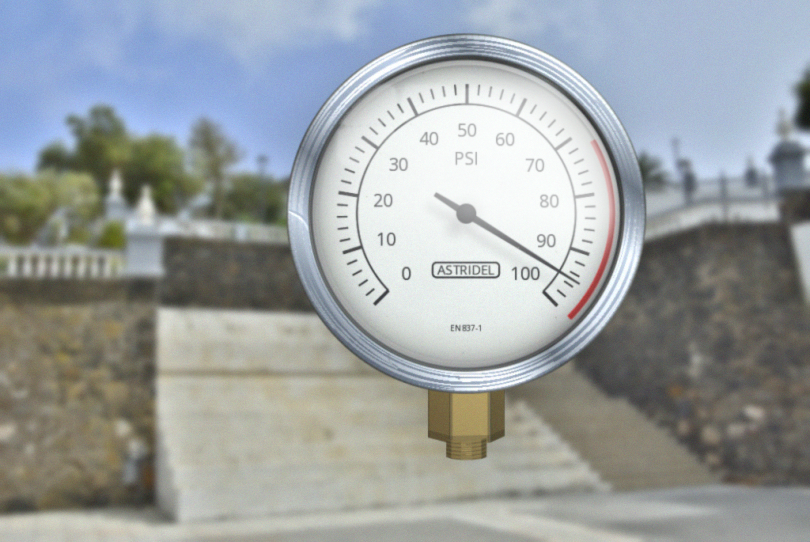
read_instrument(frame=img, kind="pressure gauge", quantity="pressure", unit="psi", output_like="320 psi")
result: 95 psi
